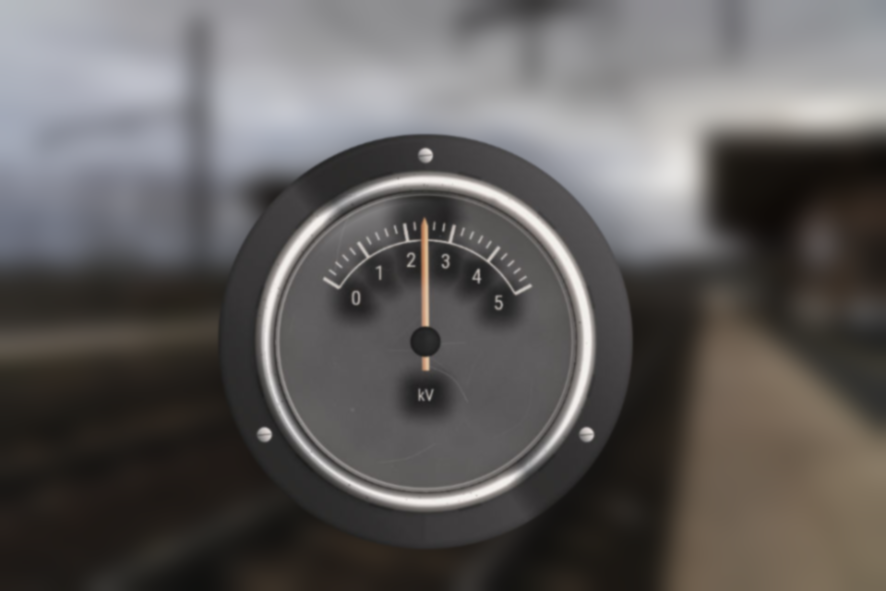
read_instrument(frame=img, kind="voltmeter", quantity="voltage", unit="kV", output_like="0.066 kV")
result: 2.4 kV
